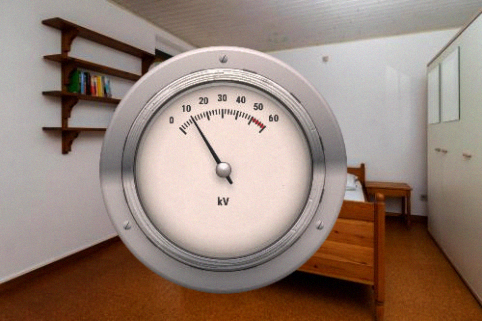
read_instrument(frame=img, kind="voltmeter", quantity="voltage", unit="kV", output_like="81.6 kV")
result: 10 kV
